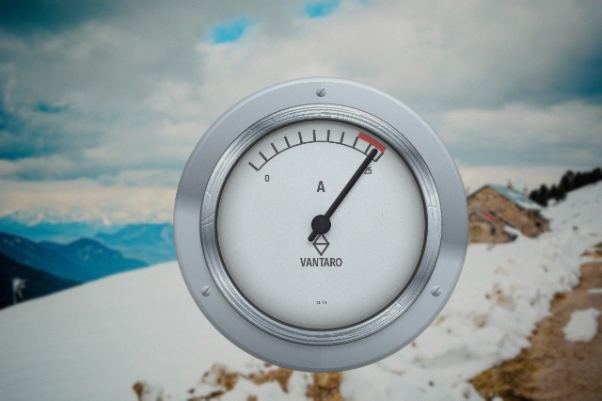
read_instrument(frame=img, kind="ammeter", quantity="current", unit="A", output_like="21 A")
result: 23.75 A
